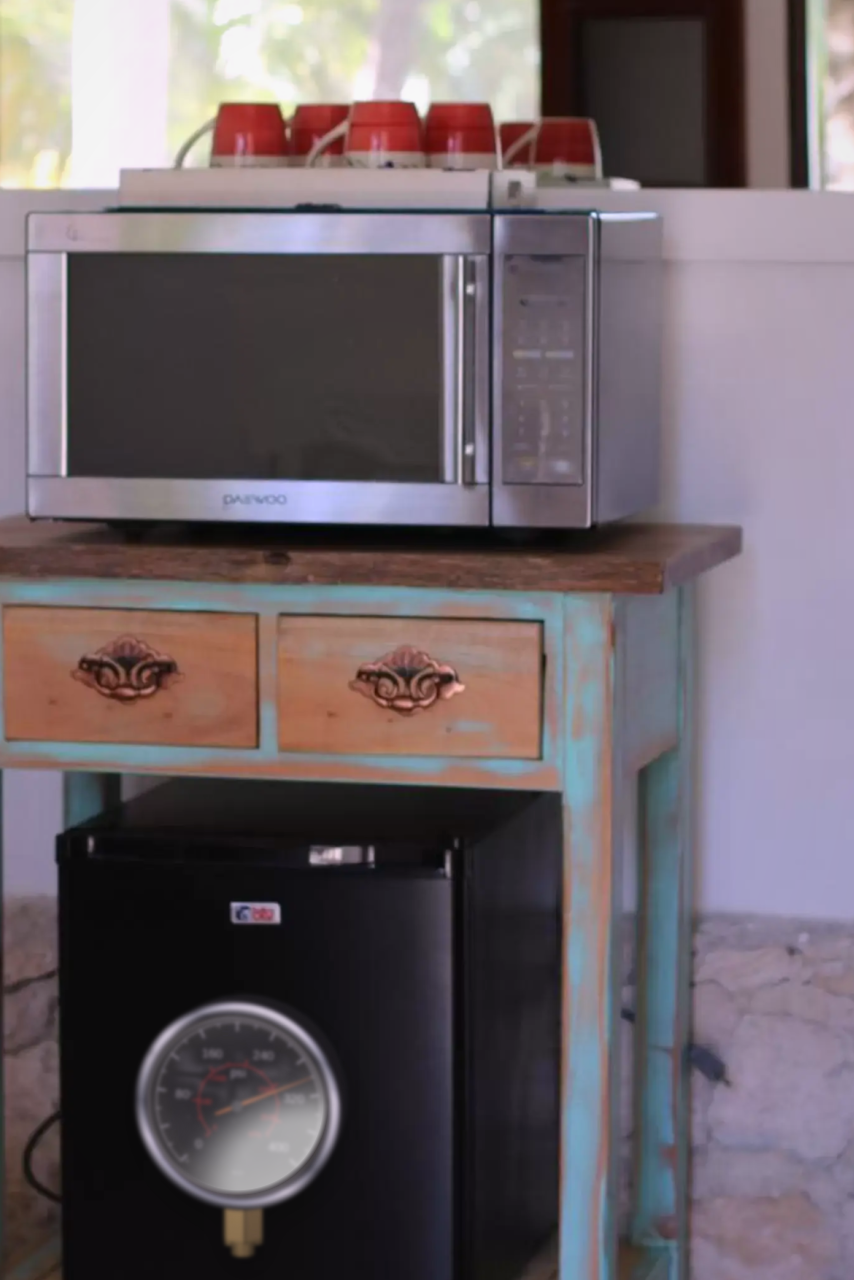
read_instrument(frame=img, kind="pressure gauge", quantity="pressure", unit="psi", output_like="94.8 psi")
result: 300 psi
